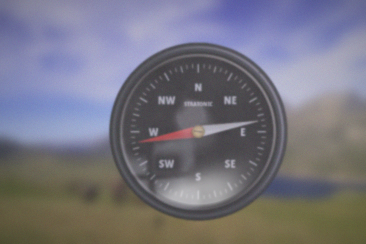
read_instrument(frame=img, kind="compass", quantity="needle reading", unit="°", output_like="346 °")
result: 260 °
